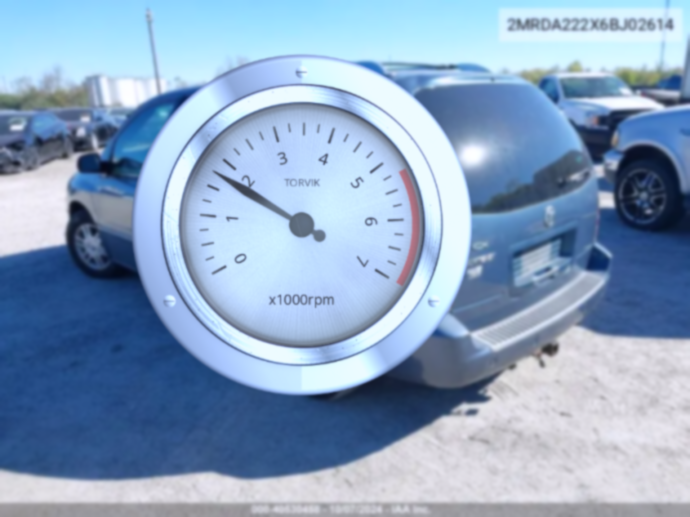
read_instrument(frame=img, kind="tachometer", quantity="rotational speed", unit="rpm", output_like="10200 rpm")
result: 1750 rpm
